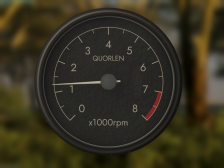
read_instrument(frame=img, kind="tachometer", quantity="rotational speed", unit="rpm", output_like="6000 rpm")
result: 1250 rpm
